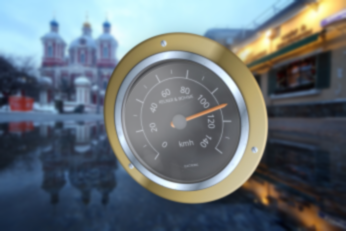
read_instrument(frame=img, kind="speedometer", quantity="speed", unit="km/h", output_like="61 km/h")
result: 110 km/h
